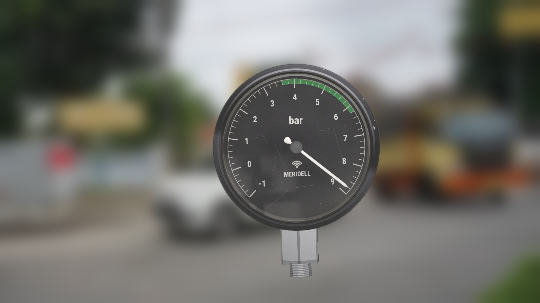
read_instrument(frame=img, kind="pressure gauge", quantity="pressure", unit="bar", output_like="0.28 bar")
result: 8.8 bar
